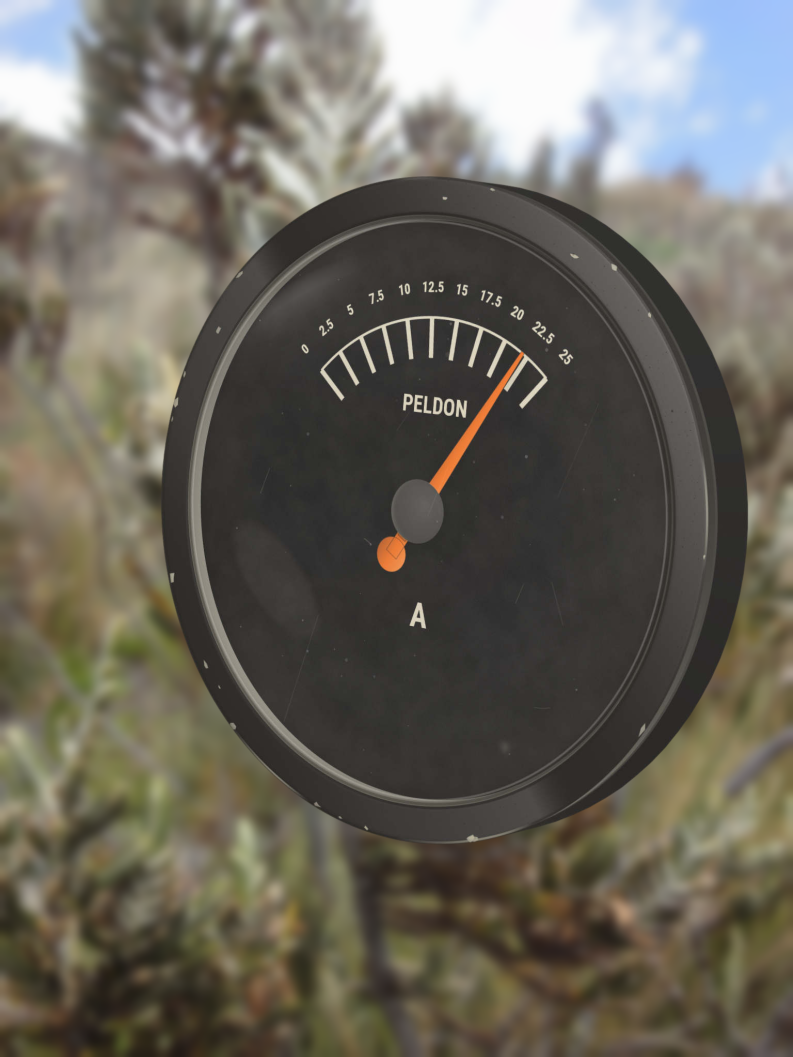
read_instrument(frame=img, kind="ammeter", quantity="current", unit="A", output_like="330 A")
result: 22.5 A
